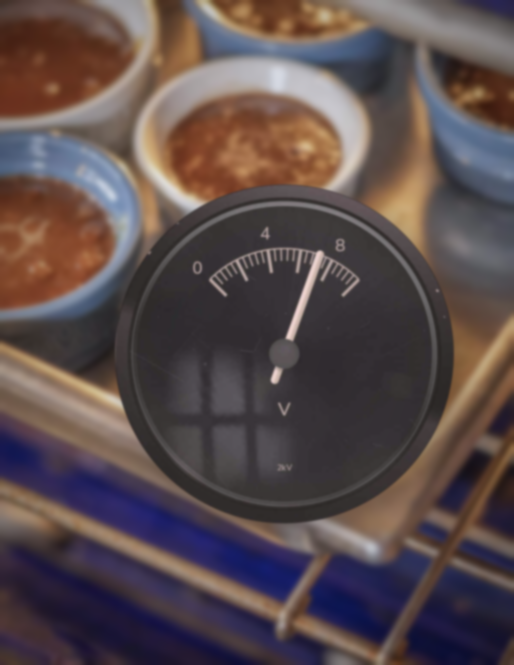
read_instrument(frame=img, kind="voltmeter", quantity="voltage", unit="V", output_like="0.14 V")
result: 7.2 V
